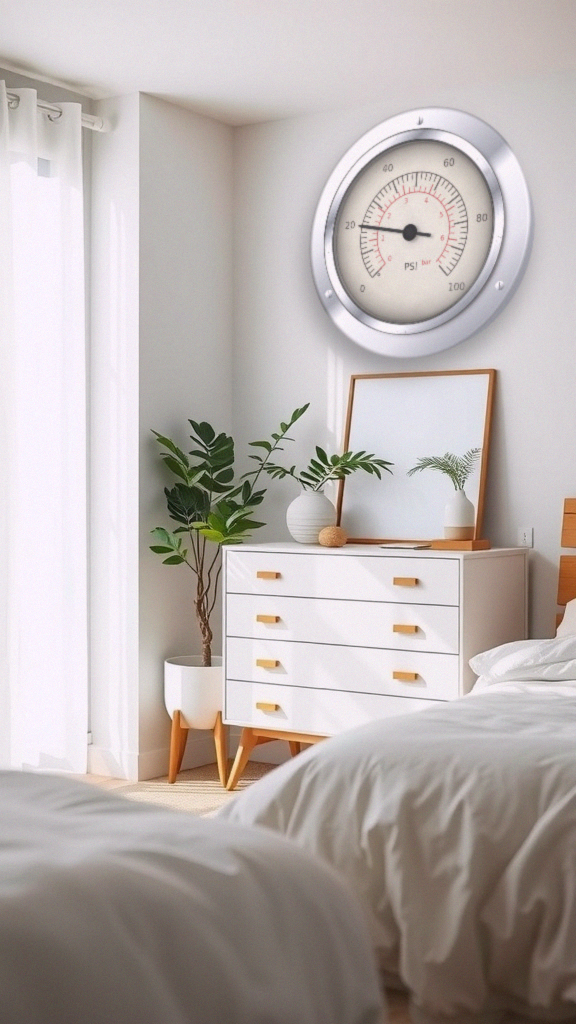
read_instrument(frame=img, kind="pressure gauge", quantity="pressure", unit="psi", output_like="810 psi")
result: 20 psi
